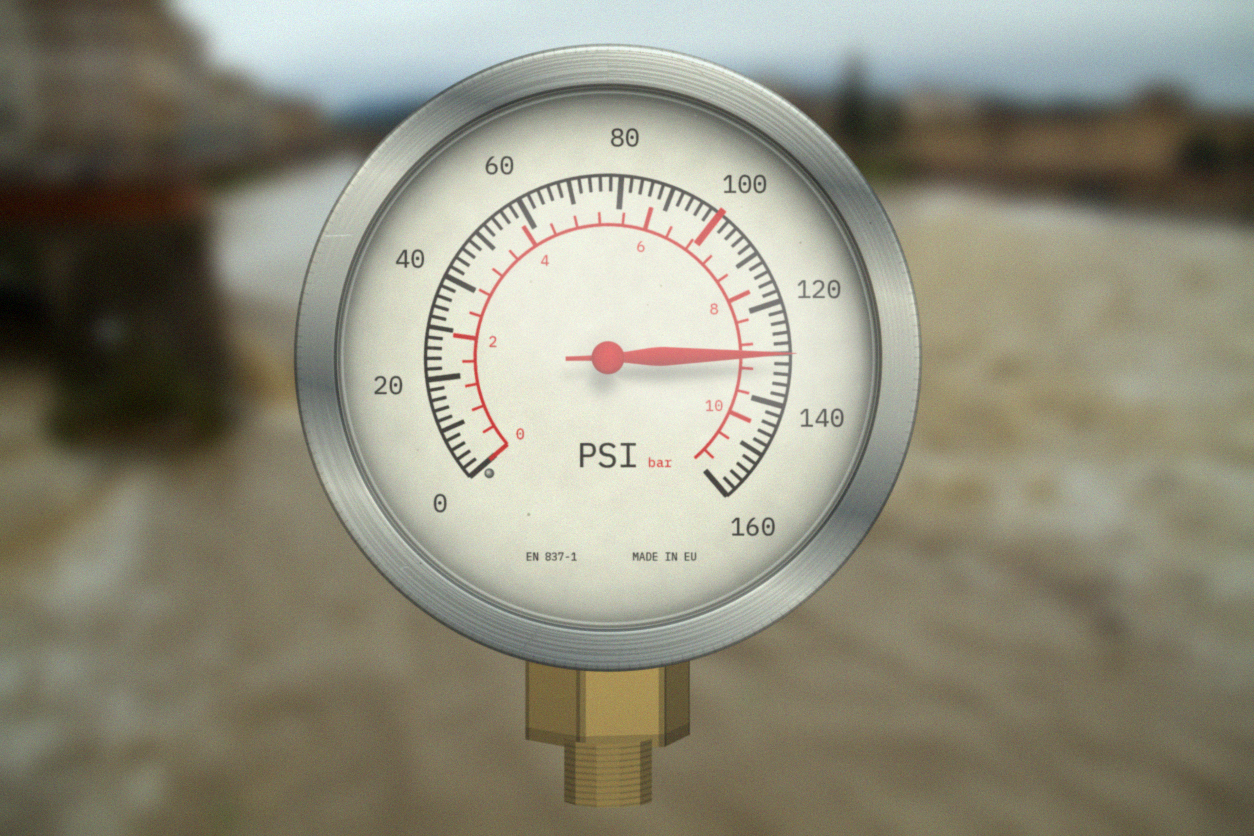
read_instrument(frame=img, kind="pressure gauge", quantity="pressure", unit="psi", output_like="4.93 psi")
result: 130 psi
